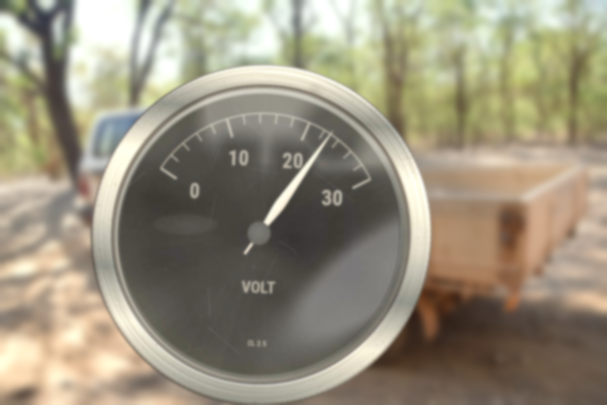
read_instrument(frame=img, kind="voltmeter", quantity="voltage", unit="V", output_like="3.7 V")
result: 23 V
